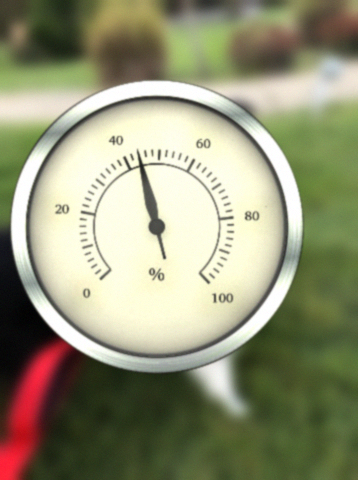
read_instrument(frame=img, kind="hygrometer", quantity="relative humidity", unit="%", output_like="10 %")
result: 44 %
